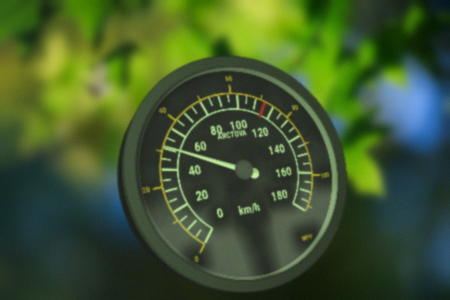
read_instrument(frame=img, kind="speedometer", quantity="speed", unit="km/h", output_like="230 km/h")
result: 50 km/h
